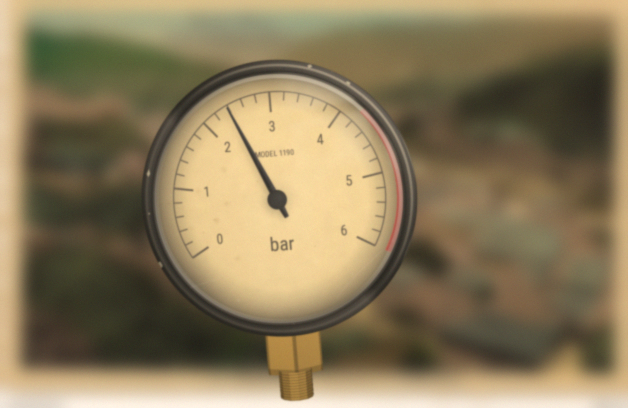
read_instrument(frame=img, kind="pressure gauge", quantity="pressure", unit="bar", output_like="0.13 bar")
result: 2.4 bar
